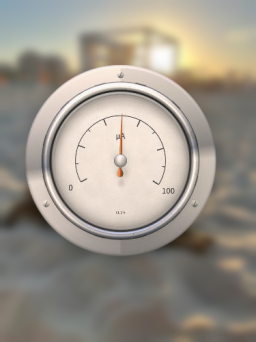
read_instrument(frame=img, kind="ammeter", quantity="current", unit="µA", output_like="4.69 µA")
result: 50 µA
